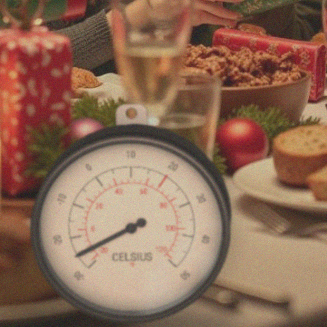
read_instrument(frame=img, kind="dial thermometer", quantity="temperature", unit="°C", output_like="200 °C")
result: -25 °C
